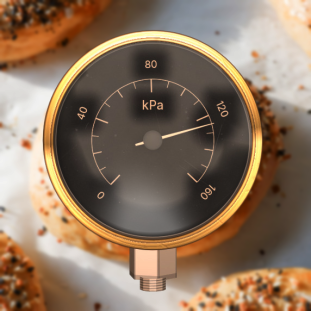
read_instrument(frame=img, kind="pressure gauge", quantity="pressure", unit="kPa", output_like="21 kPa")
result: 125 kPa
